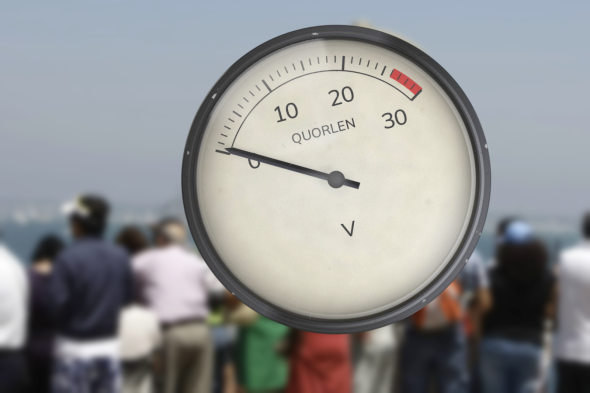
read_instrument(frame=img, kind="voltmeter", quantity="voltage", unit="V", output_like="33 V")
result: 0.5 V
